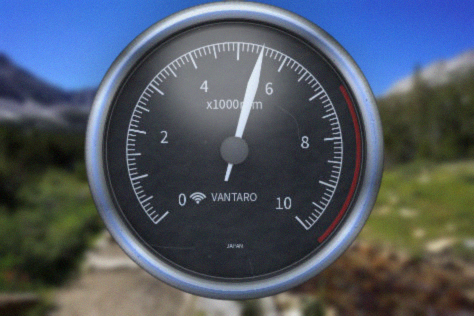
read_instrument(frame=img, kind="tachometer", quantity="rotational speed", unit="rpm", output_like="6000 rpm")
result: 5500 rpm
